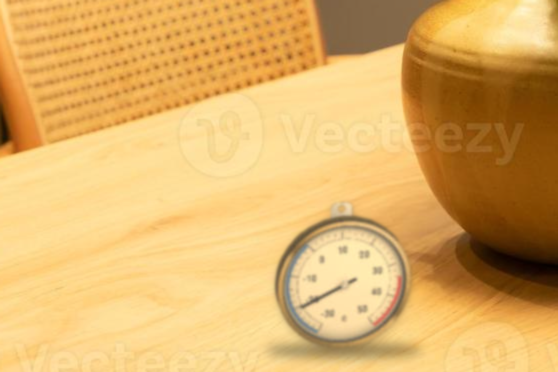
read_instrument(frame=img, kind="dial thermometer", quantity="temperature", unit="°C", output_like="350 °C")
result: -20 °C
